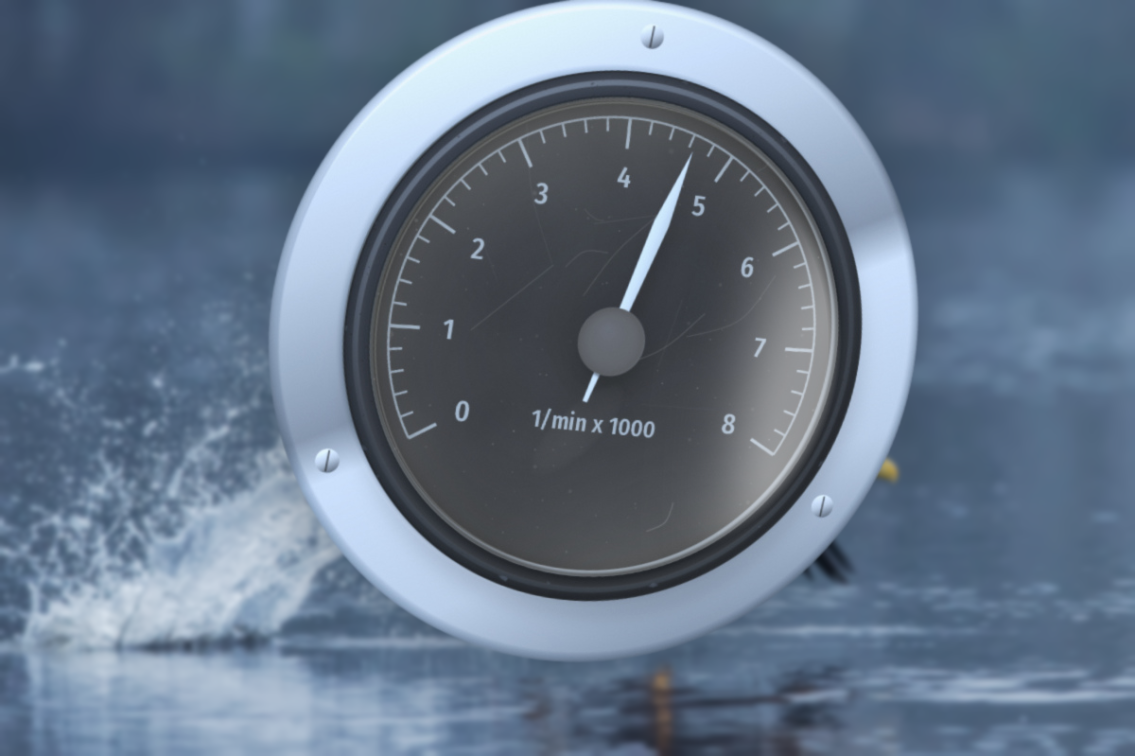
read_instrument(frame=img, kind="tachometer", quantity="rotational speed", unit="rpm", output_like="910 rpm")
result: 4600 rpm
